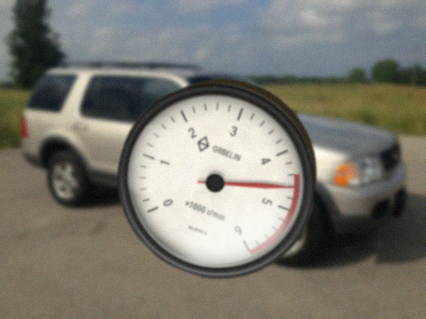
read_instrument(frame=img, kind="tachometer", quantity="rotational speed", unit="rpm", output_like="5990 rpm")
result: 4600 rpm
